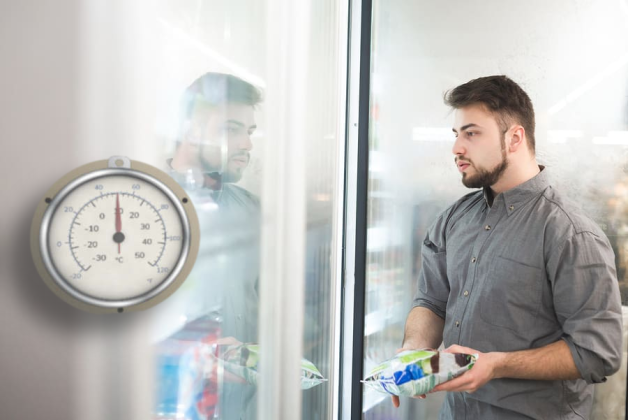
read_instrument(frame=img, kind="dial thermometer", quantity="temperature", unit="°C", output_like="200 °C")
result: 10 °C
